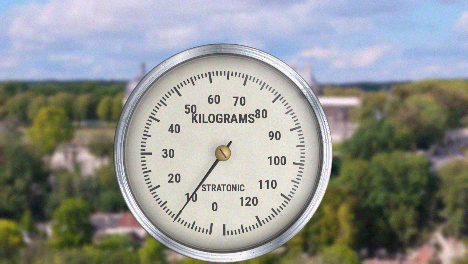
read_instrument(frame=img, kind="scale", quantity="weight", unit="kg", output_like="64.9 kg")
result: 10 kg
